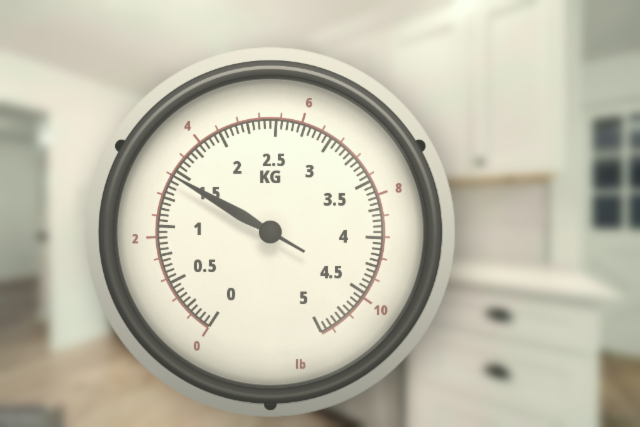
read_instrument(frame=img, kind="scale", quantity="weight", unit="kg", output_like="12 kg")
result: 1.45 kg
